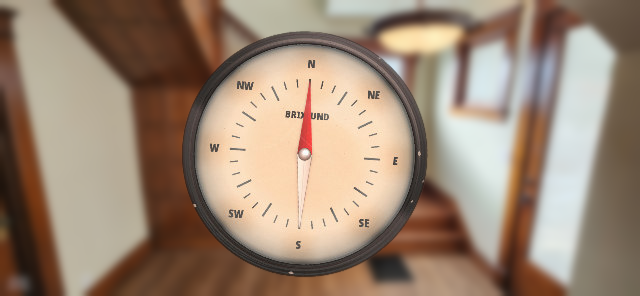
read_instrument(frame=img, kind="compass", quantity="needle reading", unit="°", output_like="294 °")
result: 0 °
